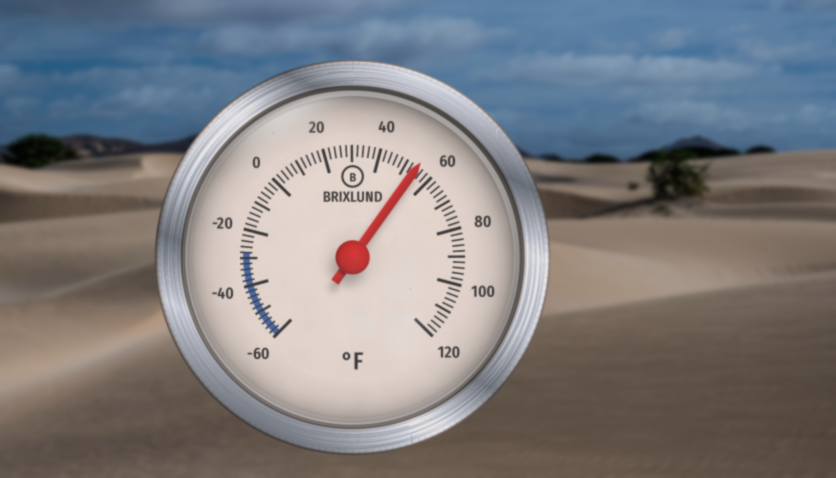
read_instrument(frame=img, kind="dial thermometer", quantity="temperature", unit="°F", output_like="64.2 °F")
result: 54 °F
